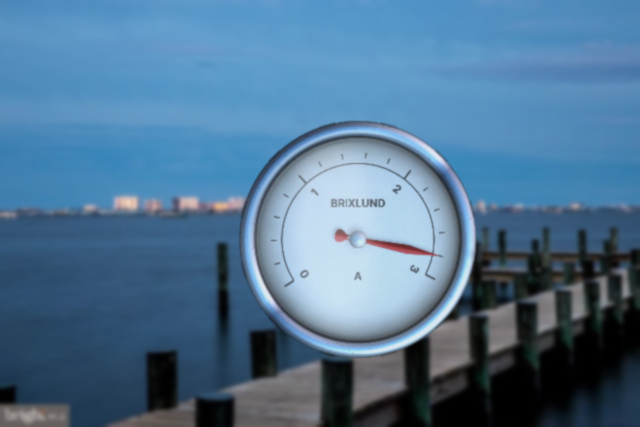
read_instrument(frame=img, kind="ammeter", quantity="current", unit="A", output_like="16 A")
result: 2.8 A
